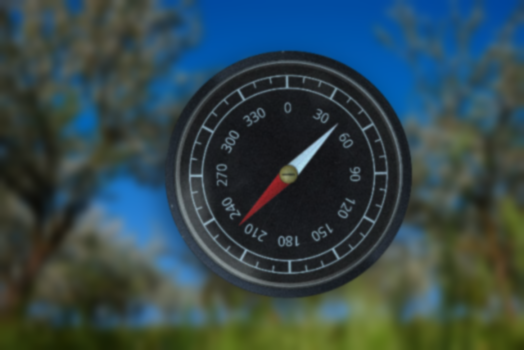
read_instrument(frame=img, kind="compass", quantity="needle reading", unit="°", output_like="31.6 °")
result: 225 °
